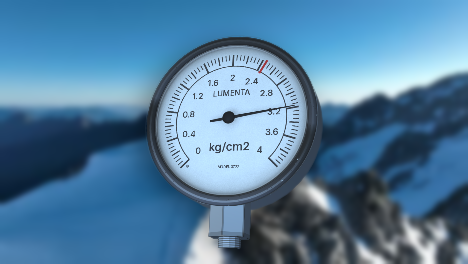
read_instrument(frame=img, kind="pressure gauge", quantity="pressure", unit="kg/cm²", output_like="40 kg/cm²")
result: 3.2 kg/cm²
